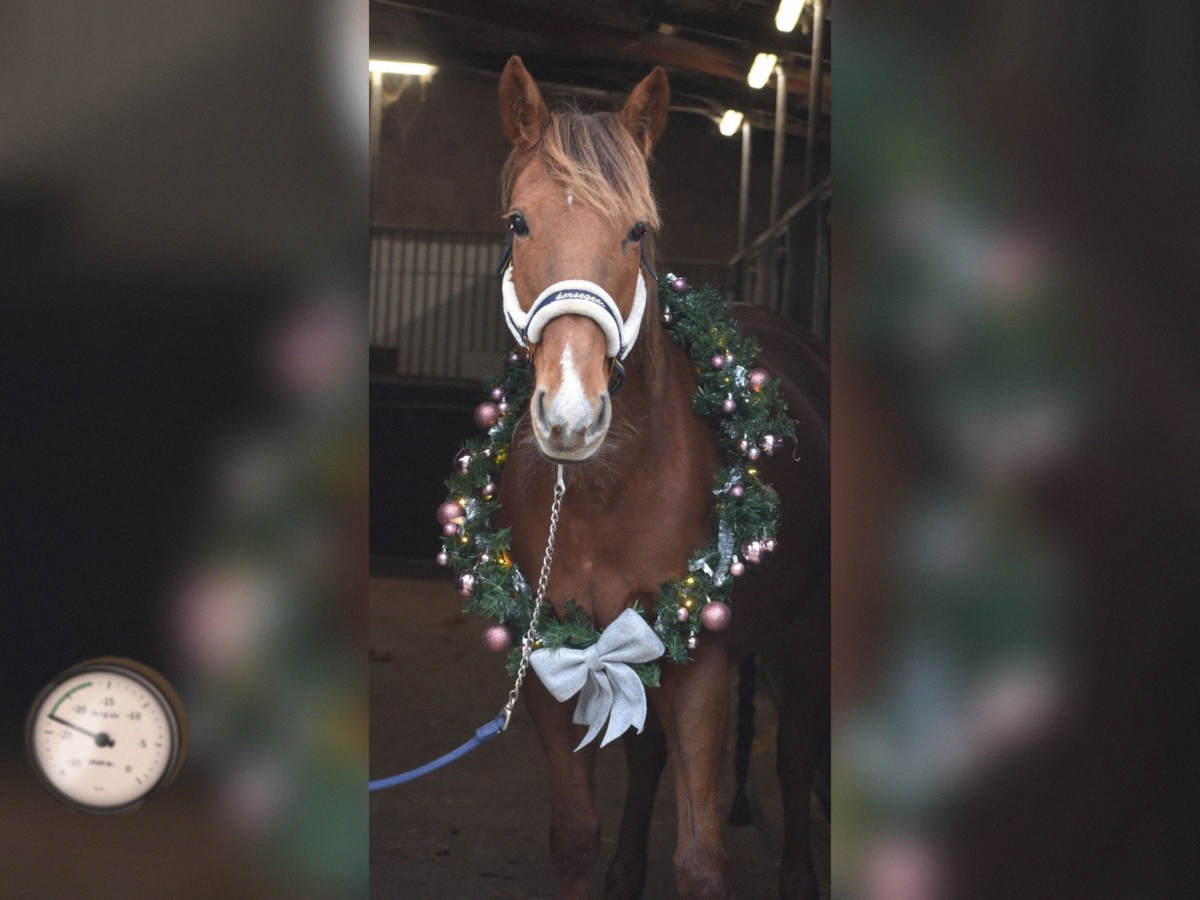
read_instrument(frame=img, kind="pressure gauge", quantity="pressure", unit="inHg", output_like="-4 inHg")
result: -23 inHg
